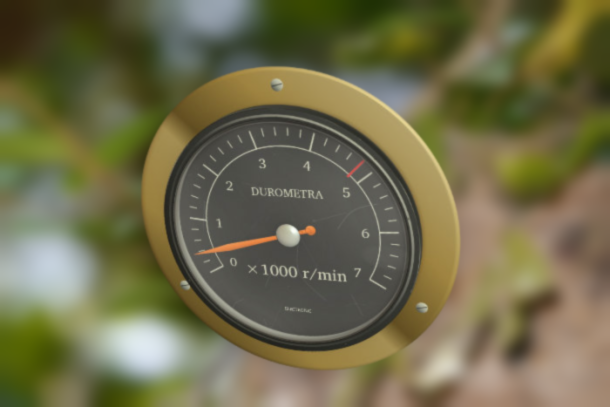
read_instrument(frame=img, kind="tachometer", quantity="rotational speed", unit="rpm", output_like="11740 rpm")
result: 400 rpm
